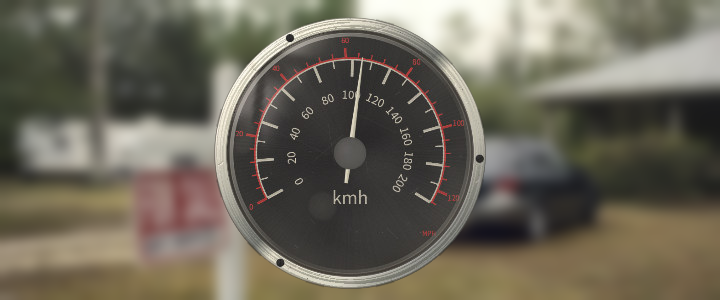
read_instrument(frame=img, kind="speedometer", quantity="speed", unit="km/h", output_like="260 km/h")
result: 105 km/h
